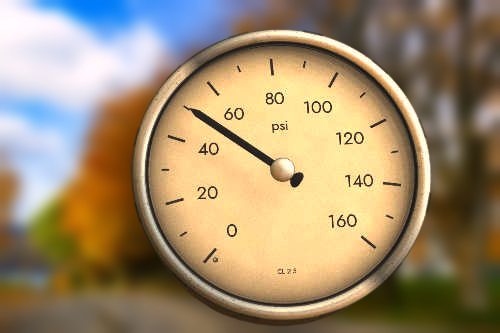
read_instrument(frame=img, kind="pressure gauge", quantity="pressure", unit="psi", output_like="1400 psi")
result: 50 psi
